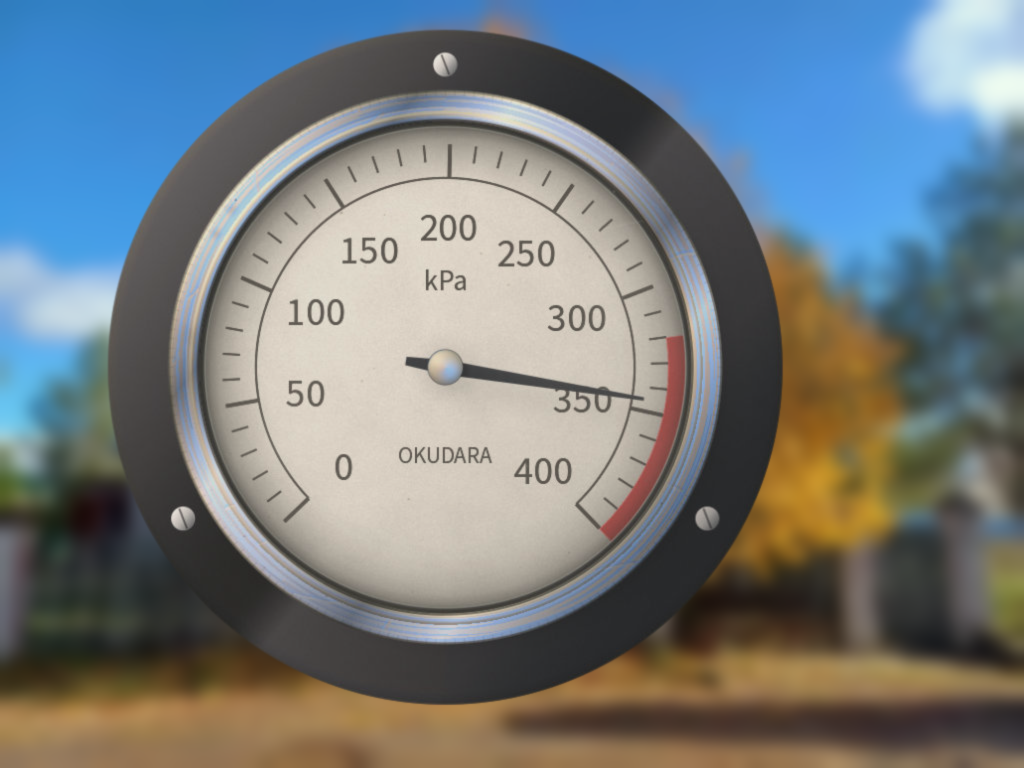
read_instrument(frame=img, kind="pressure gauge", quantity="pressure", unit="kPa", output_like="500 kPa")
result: 345 kPa
